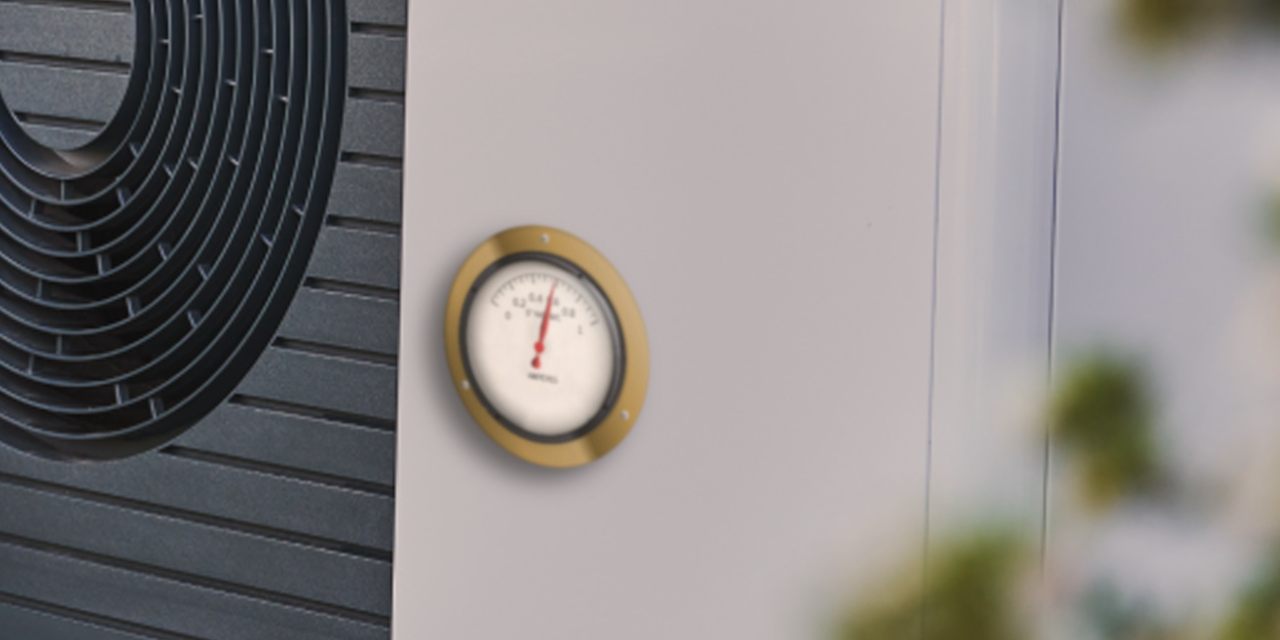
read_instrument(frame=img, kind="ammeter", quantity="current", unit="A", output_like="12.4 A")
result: 0.6 A
